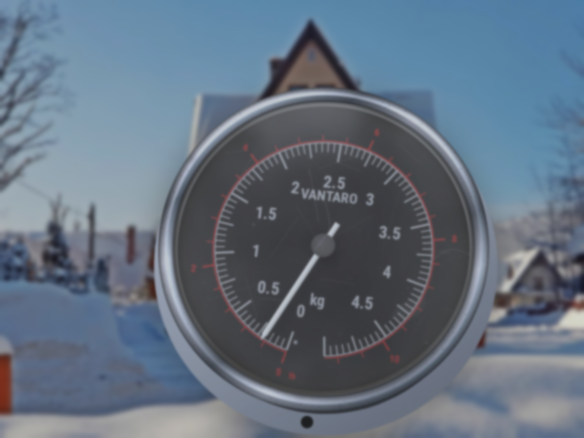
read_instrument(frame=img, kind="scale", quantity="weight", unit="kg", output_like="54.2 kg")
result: 0.2 kg
